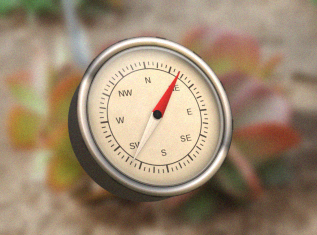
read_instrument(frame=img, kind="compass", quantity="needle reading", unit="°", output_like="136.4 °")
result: 40 °
